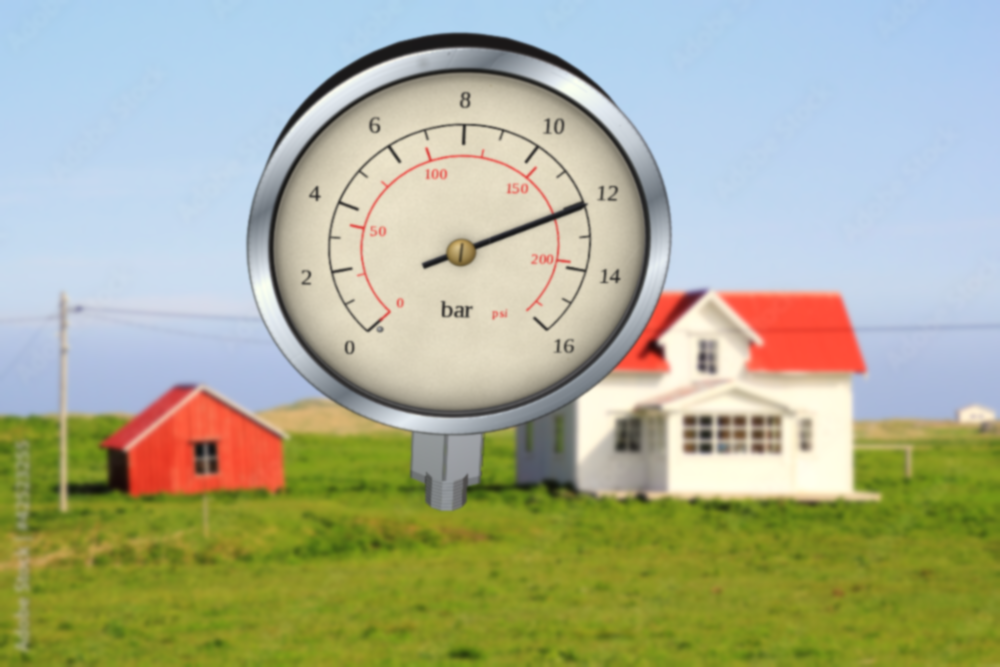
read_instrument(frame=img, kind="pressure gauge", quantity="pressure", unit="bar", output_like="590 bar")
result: 12 bar
